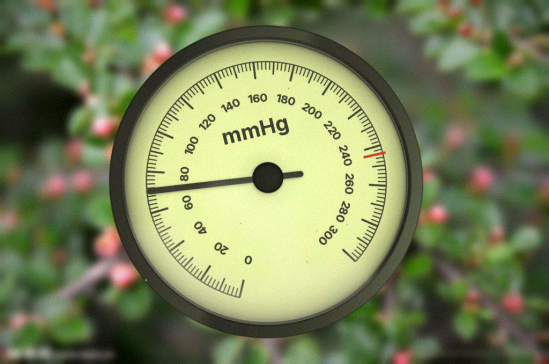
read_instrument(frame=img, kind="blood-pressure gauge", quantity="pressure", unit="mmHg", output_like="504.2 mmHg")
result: 70 mmHg
